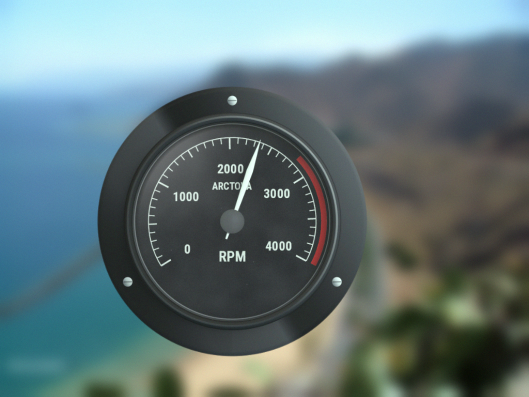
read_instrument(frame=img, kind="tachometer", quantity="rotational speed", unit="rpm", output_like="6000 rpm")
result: 2350 rpm
